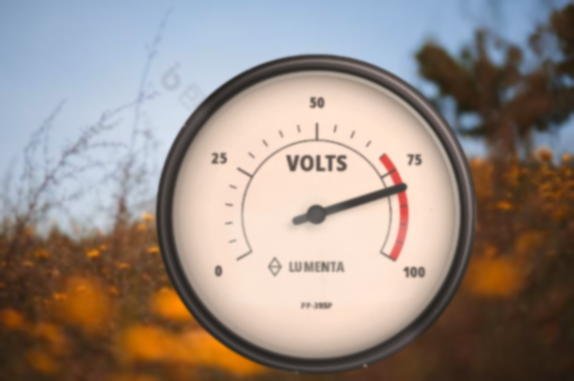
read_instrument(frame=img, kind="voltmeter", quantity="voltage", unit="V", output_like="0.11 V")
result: 80 V
